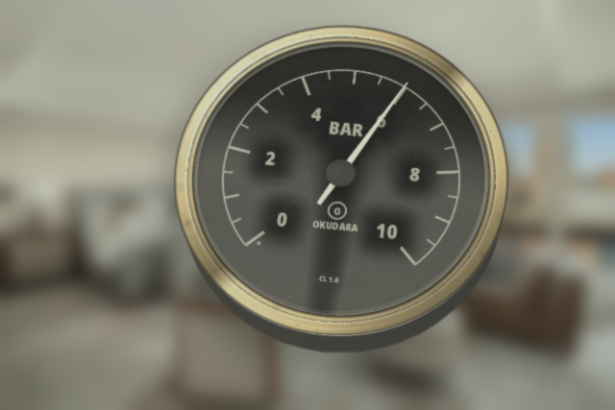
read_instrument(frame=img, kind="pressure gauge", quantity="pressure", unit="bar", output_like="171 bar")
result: 6 bar
